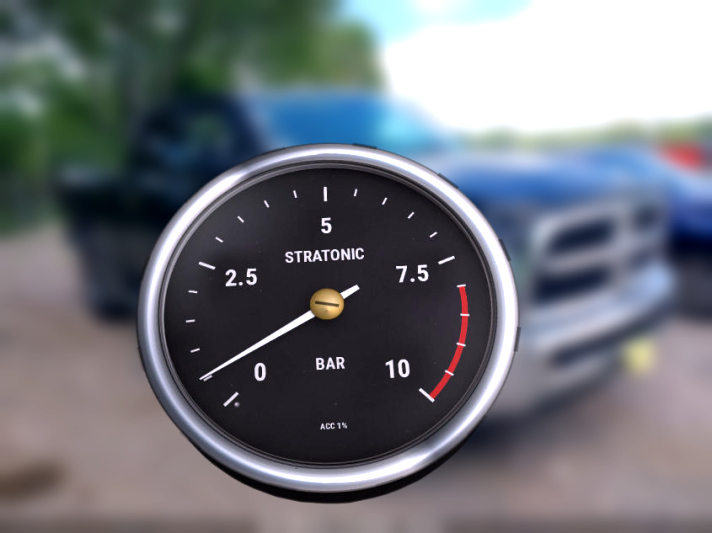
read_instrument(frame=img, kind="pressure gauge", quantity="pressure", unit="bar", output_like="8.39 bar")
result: 0.5 bar
